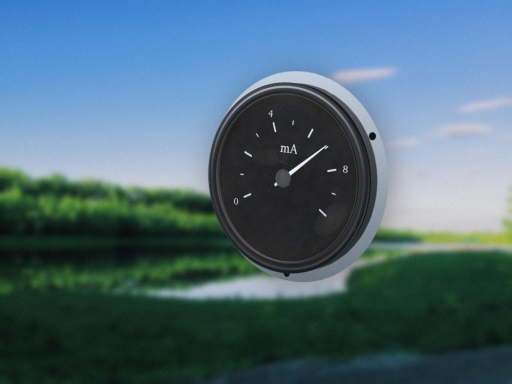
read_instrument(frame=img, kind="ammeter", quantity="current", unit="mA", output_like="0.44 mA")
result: 7 mA
